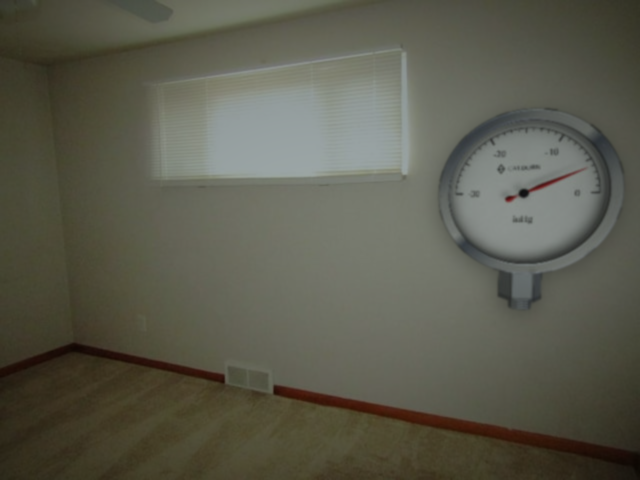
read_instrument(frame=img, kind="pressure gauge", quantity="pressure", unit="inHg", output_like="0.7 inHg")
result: -4 inHg
